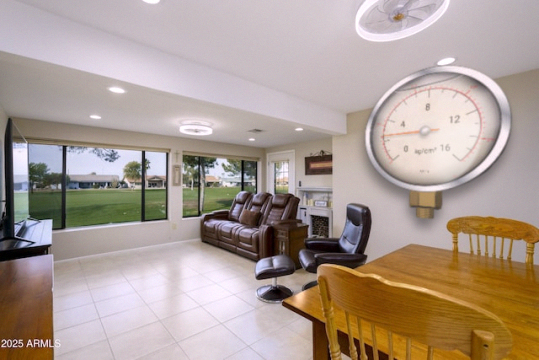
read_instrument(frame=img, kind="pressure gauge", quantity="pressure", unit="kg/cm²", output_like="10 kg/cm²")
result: 2.5 kg/cm²
